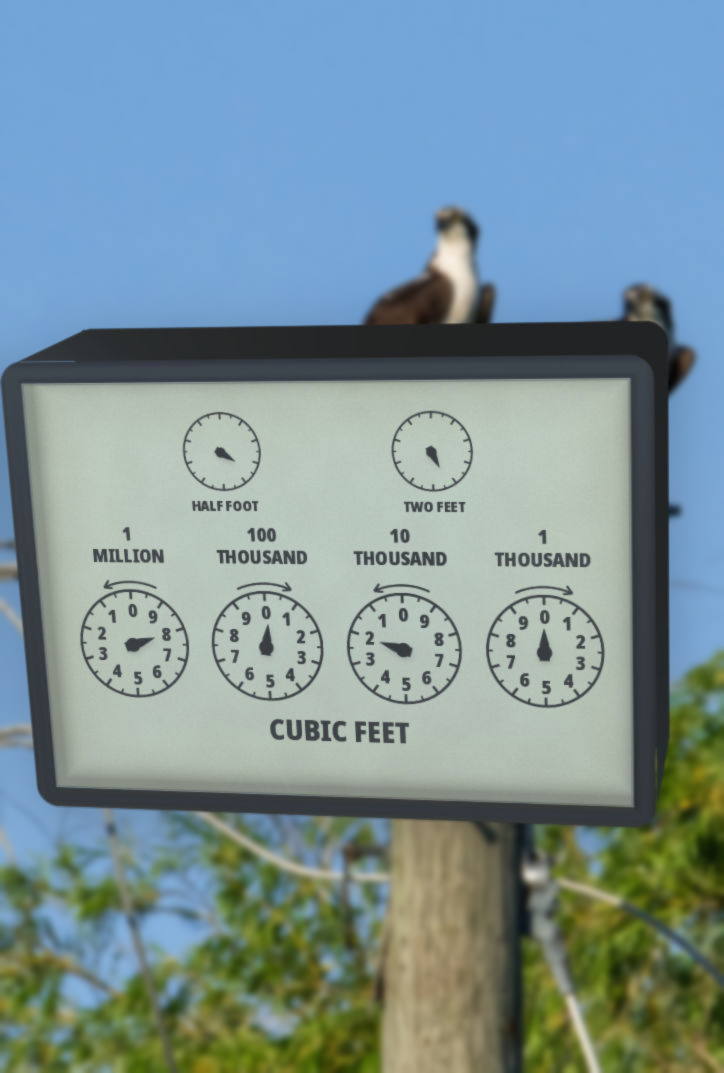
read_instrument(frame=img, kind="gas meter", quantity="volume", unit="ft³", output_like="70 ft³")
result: 802000 ft³
